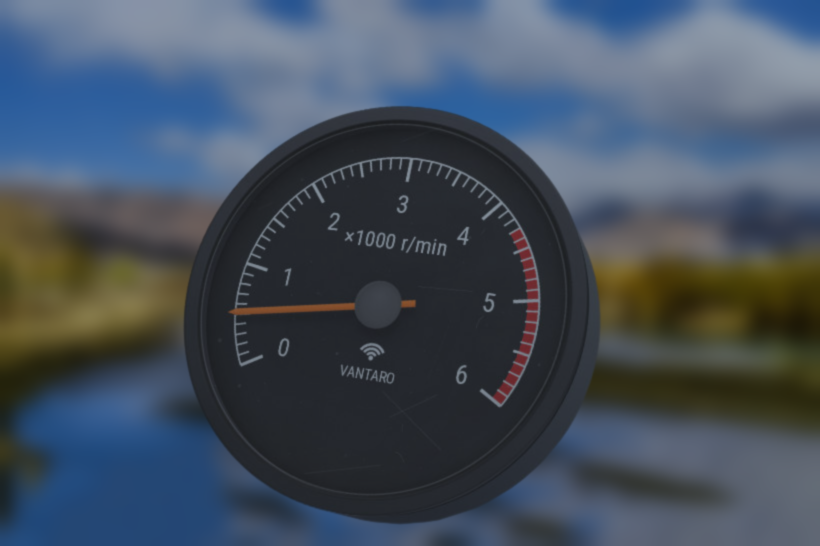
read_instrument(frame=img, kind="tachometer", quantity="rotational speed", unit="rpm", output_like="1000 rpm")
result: 500 rpm
